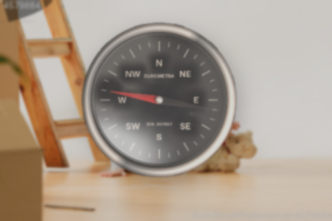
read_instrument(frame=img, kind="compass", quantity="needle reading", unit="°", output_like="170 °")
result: 280 °
